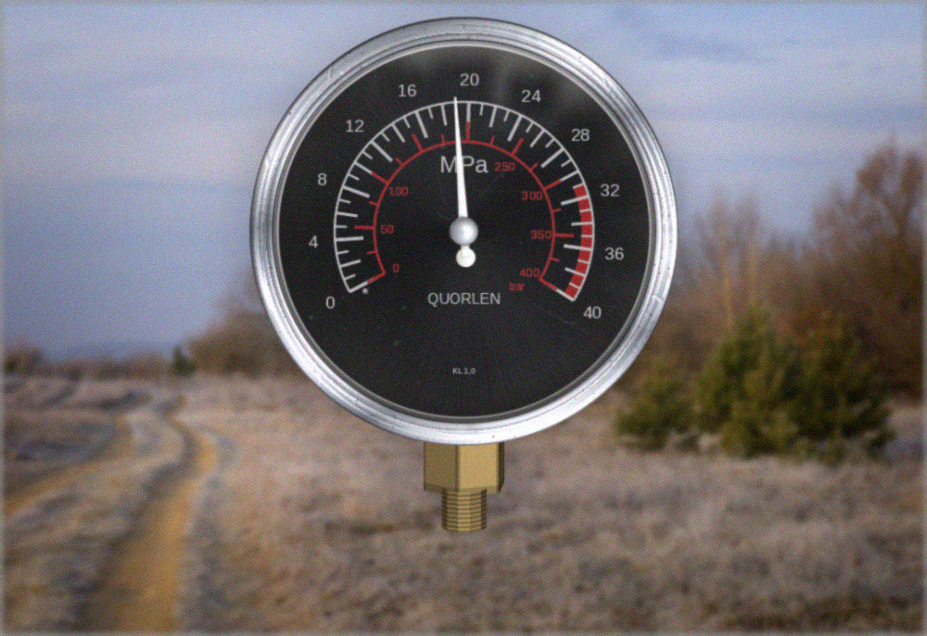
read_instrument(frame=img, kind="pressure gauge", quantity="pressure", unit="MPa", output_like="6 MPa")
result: 19 MPa
